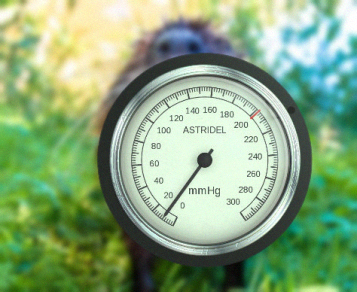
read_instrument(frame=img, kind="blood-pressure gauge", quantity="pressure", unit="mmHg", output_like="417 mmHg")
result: 10 mmHg
